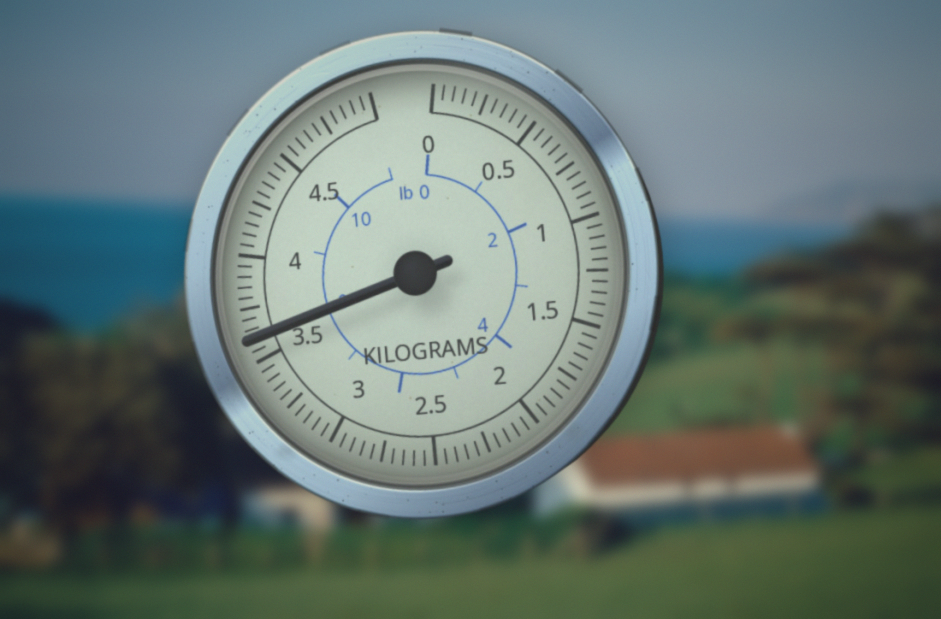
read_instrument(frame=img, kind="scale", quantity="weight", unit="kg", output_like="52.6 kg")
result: 3.6 kg
